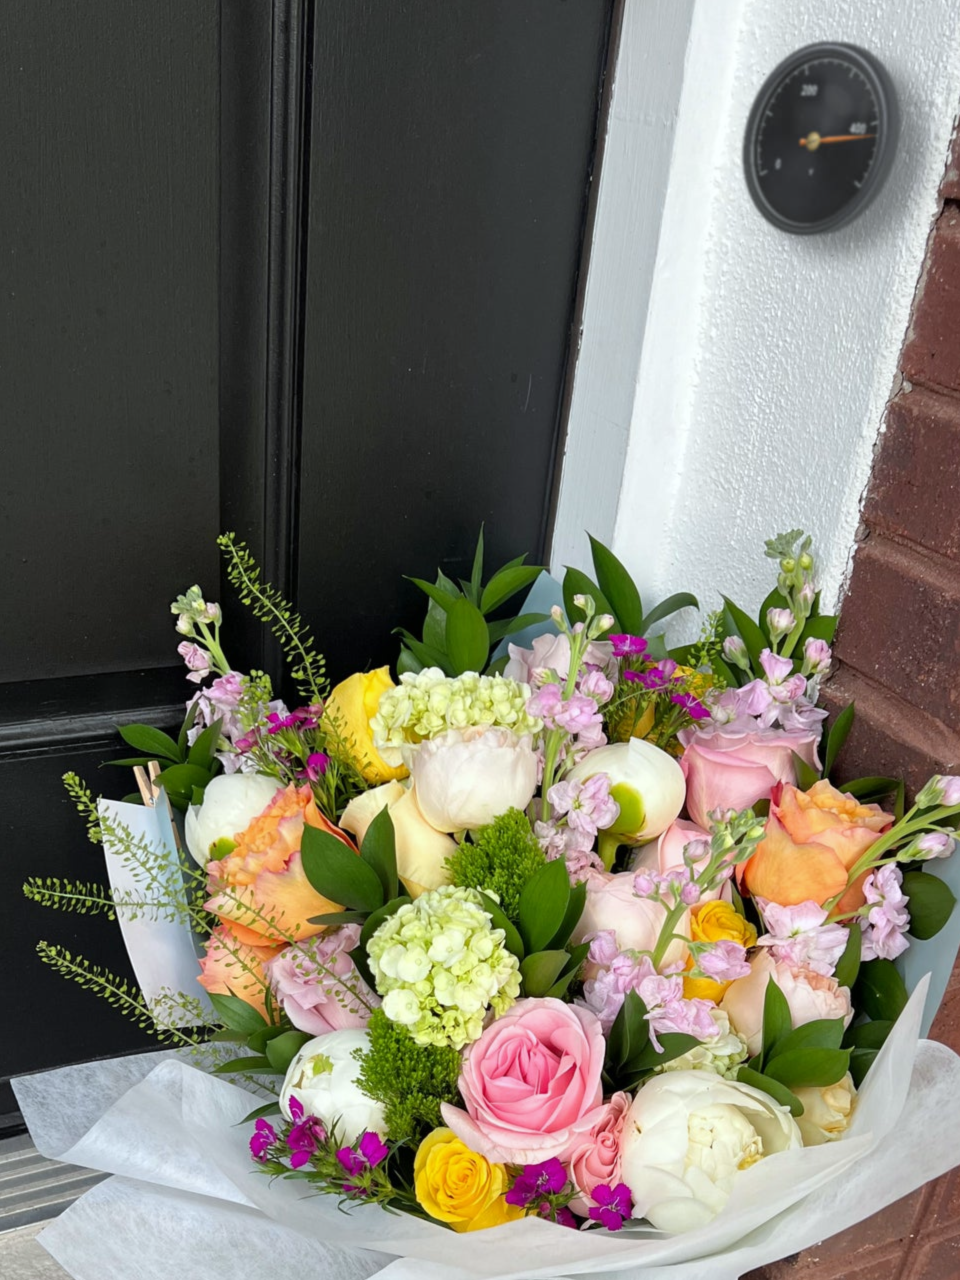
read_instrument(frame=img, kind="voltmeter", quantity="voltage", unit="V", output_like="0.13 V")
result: 420 V
